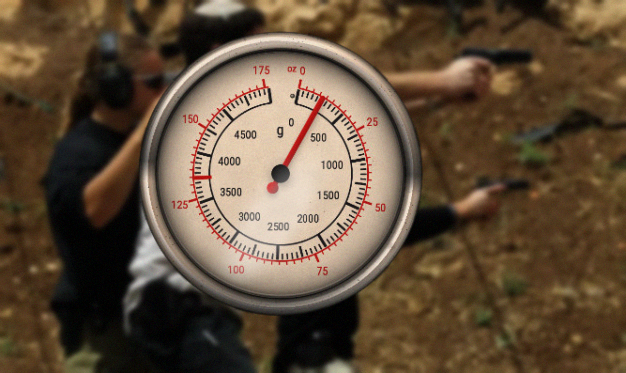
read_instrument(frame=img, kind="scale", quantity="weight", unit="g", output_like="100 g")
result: 250 g
